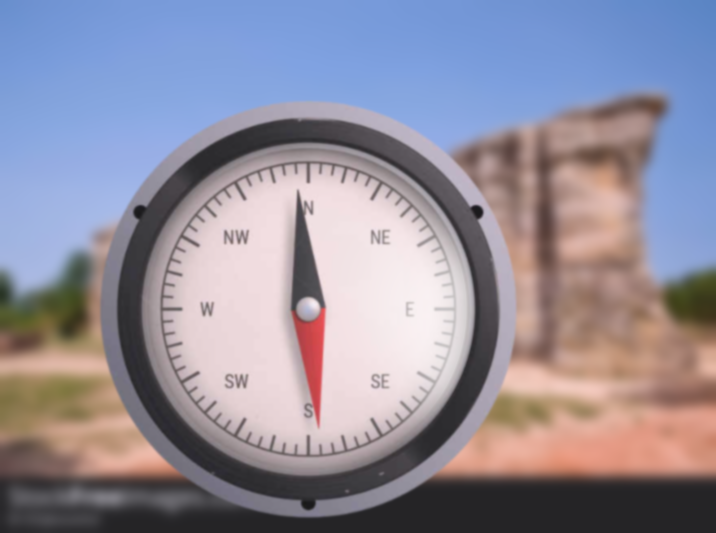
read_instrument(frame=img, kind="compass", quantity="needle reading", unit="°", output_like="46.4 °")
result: 175 °
